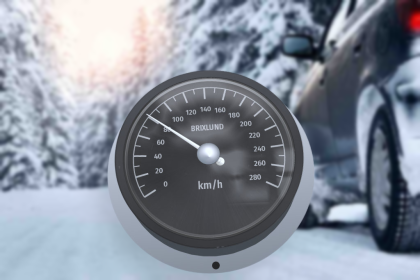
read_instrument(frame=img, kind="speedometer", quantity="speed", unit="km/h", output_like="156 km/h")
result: 80 km/h
